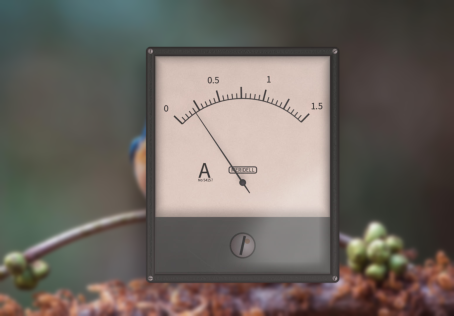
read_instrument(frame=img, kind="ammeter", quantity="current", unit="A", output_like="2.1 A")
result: 0.2 A
